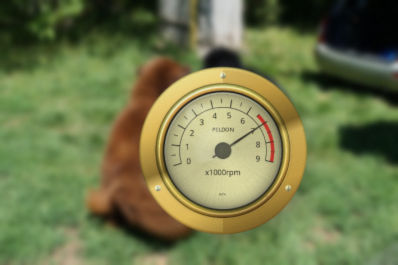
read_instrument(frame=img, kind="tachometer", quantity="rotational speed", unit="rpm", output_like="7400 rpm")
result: 7000 rpm
